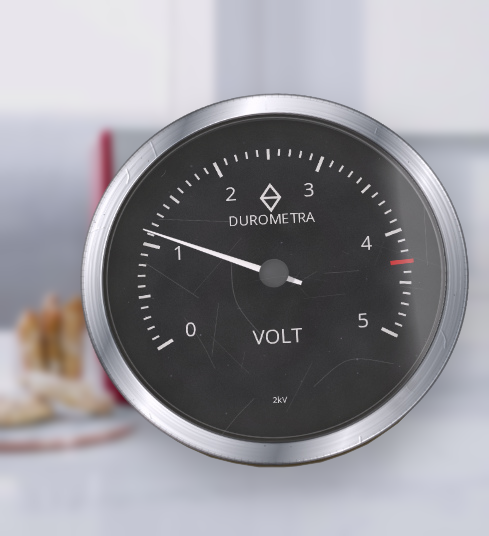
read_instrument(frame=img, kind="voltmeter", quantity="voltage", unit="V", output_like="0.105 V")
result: 1.1 V
